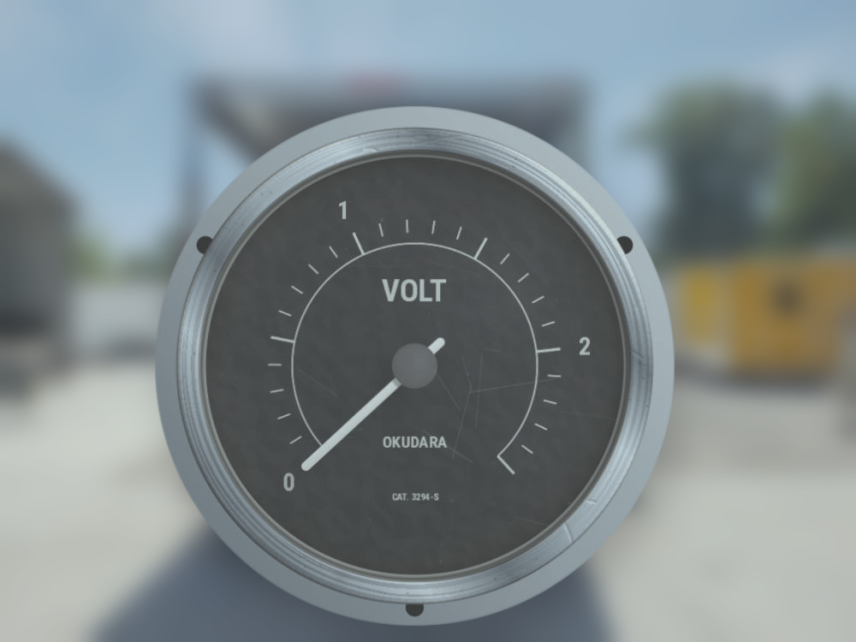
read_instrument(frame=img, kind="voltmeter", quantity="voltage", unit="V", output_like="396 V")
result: 0 V
